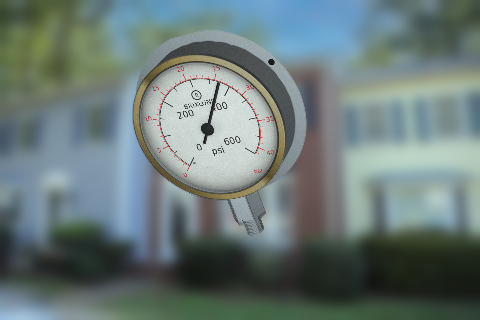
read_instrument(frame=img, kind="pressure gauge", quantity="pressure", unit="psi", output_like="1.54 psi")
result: 375 psi
